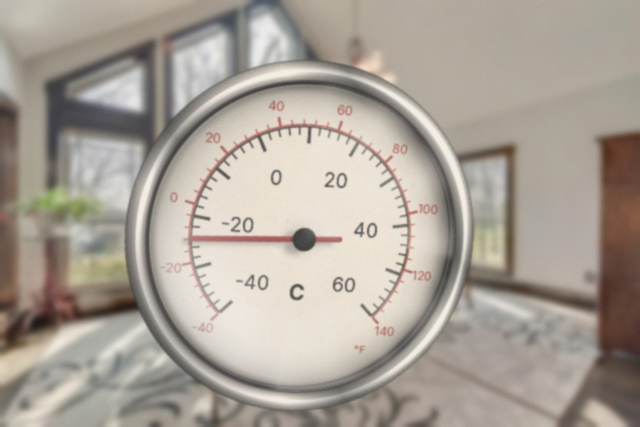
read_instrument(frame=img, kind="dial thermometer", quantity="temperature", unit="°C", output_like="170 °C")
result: -24 °C
